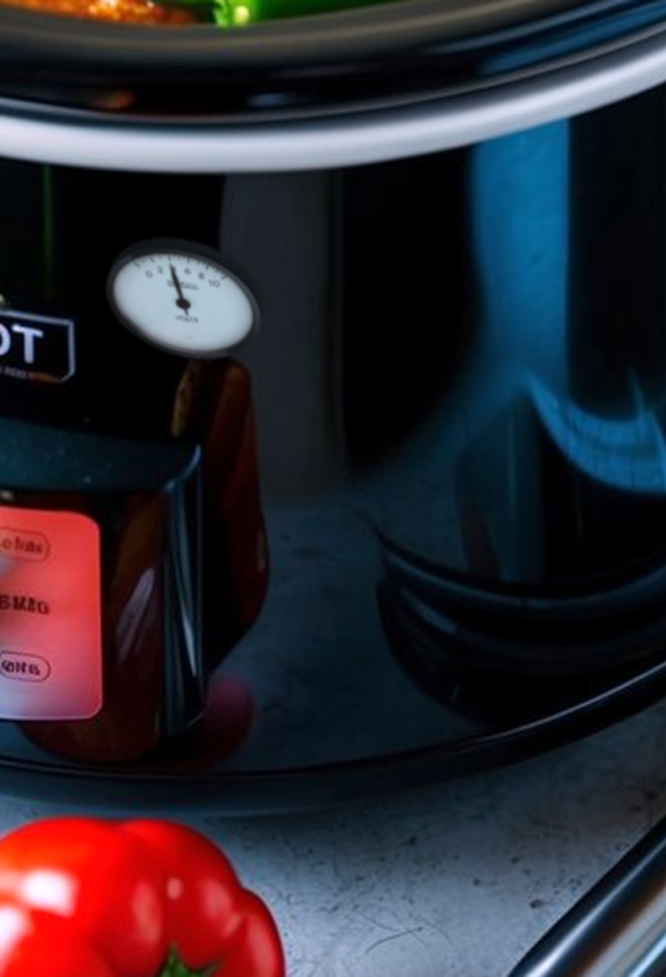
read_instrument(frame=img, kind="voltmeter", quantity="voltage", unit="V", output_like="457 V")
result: 4 V
